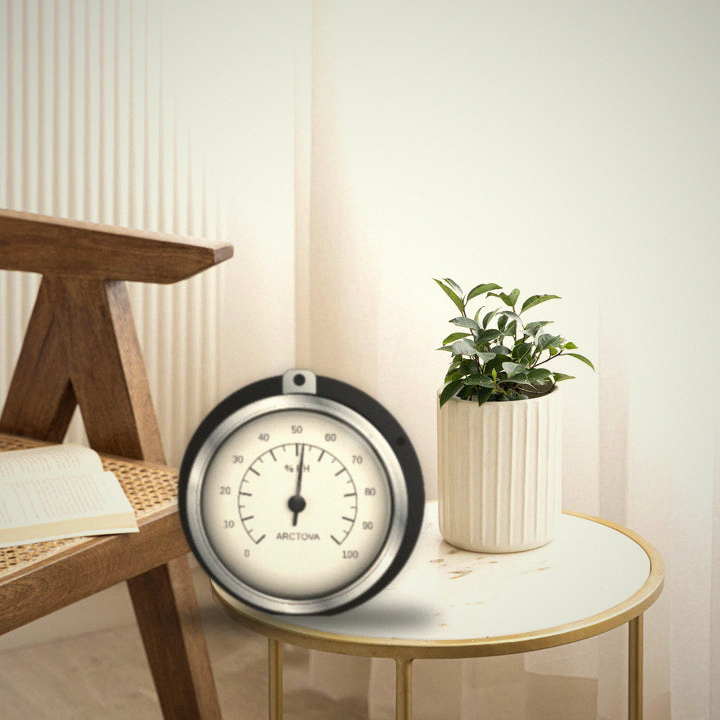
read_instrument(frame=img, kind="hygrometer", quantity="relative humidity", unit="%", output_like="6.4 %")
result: 52.5 %
